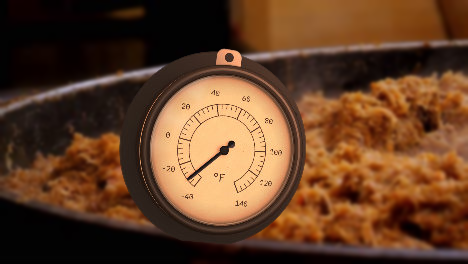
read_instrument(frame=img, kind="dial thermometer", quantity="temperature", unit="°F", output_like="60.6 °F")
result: -32 °F
